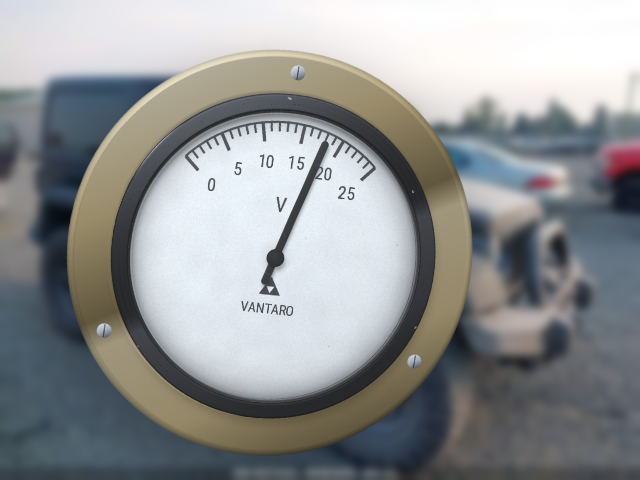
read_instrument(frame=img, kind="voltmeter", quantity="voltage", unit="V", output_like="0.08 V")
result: 18 V
